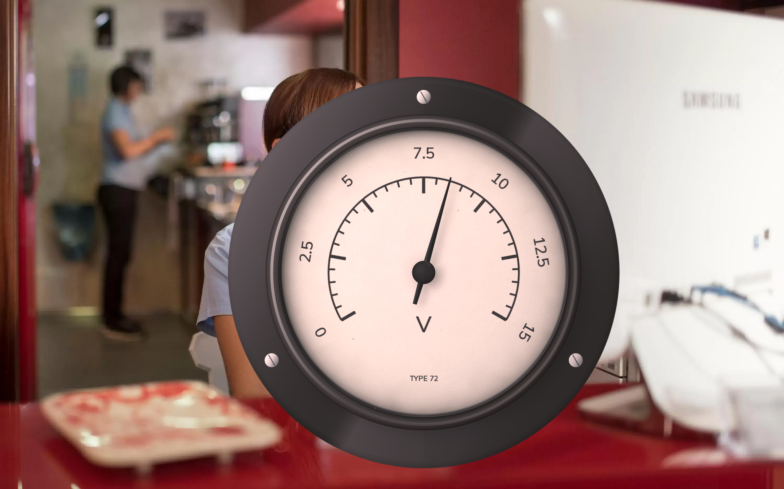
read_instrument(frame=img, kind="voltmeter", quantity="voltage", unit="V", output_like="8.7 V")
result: 8.5 V
